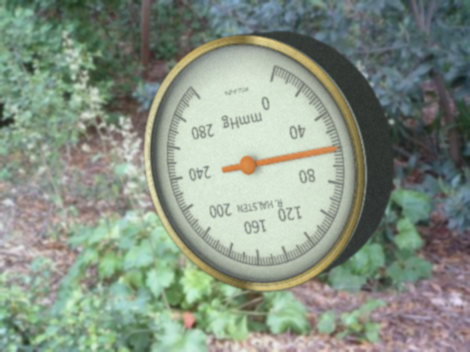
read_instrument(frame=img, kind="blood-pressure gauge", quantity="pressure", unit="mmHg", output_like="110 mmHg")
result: 60 mmHg
